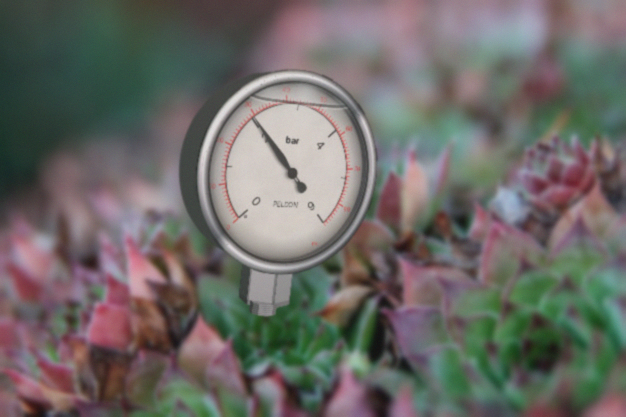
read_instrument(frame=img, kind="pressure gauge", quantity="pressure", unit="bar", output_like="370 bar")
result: 2 bar
